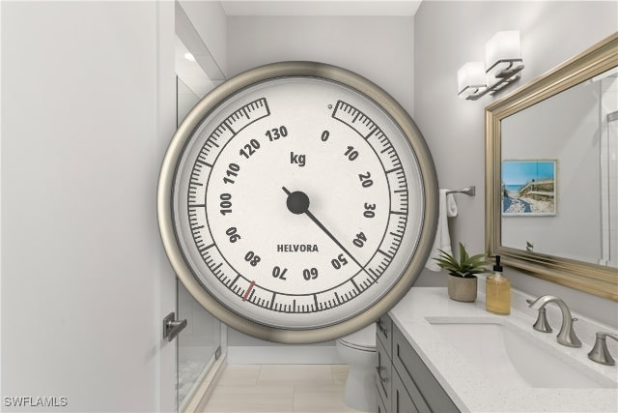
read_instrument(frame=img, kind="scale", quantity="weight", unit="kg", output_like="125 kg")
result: 46 kg
